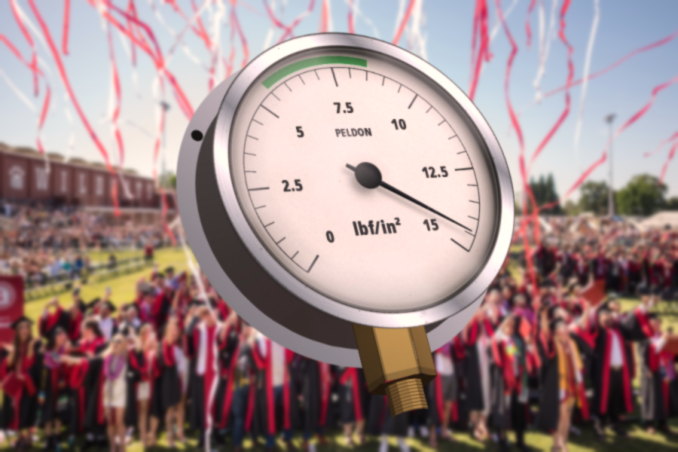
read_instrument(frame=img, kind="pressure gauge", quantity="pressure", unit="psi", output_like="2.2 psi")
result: 14.5 psi
